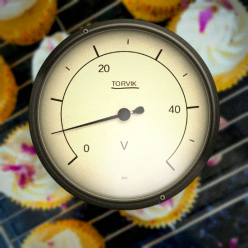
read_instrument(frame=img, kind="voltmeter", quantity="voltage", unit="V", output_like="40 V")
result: 5 V
